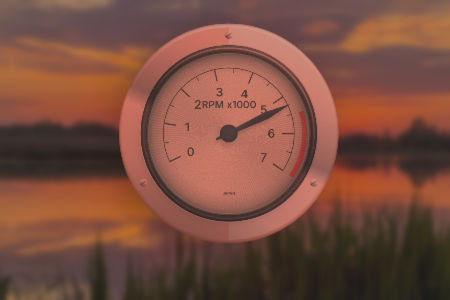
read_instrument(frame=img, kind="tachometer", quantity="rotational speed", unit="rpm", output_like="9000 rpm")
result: 5250 rpm
